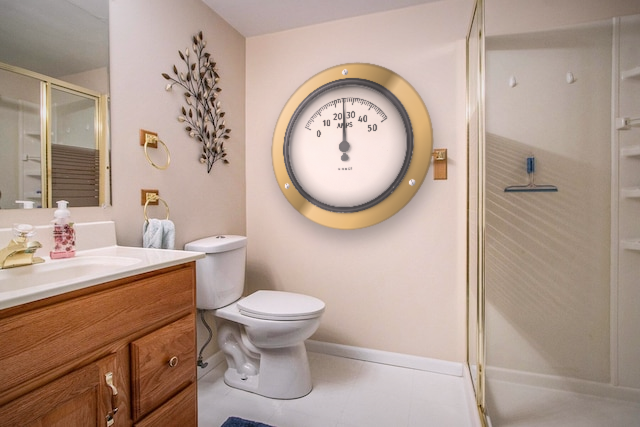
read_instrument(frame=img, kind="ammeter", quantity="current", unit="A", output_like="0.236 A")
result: 25 A
